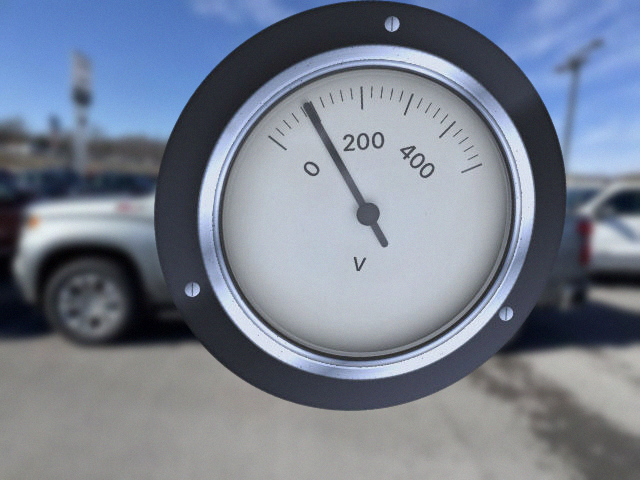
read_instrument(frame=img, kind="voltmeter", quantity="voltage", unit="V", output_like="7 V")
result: 90 V
